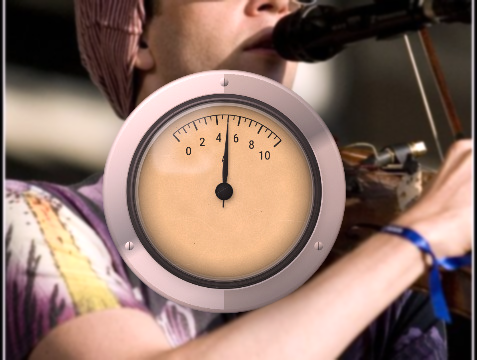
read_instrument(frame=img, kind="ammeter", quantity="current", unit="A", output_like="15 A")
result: 5 A
